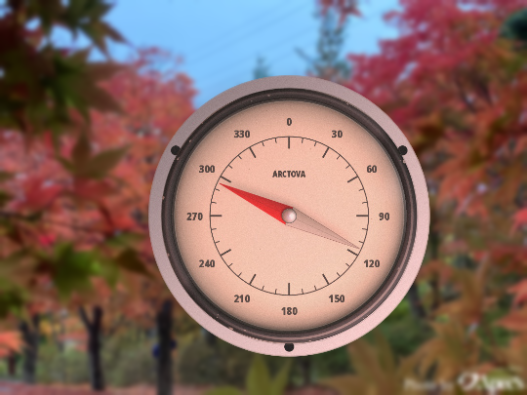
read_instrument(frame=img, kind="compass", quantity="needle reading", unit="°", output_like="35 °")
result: 295 °
